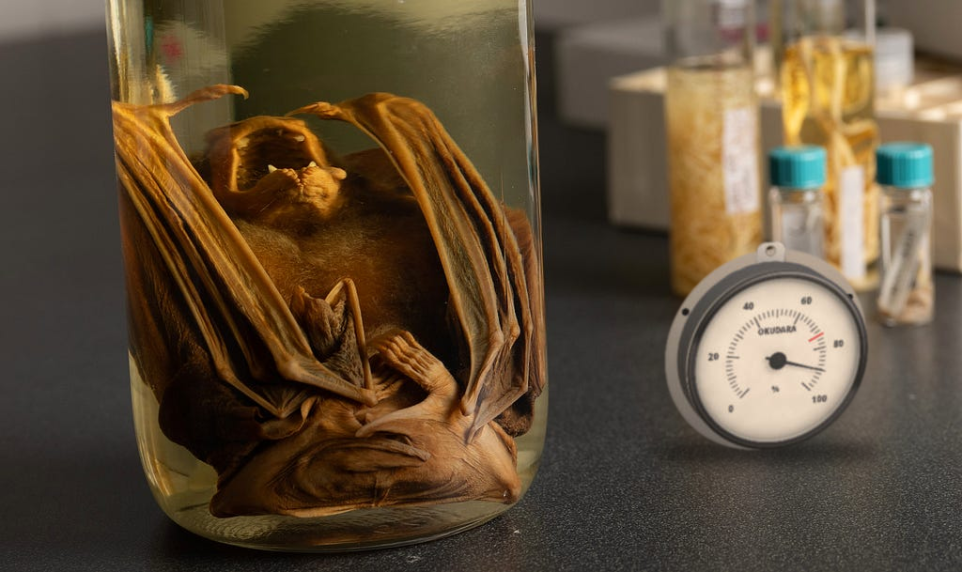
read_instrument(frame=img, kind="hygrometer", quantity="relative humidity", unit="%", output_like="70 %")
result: 90 %
